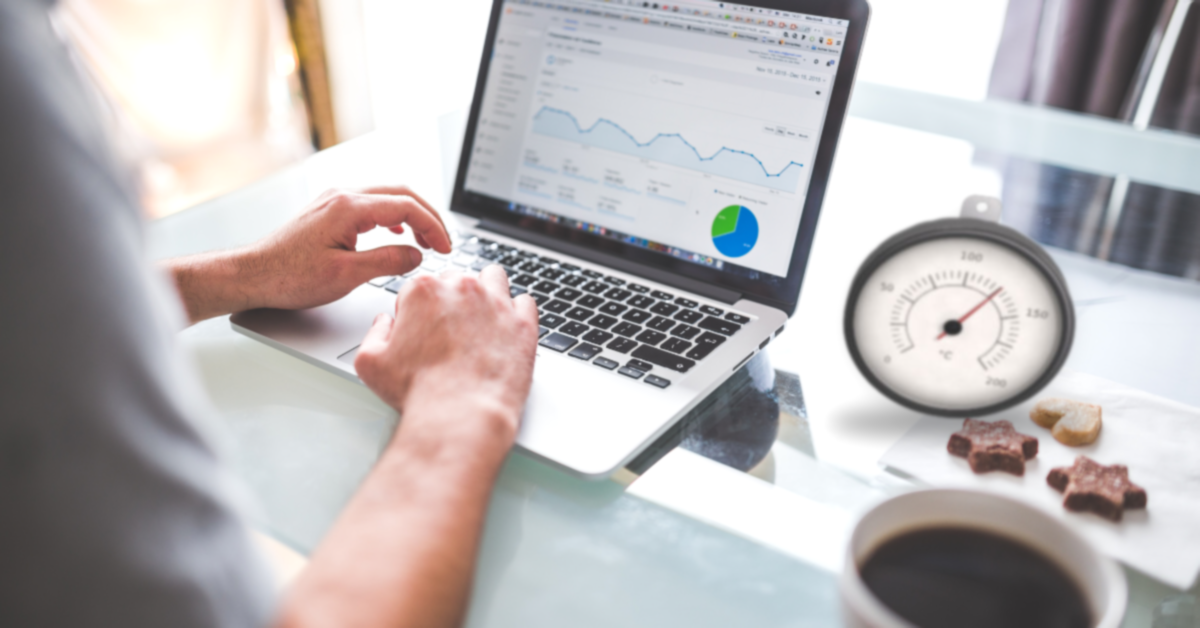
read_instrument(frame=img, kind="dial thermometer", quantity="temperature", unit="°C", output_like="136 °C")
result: 125 °C
